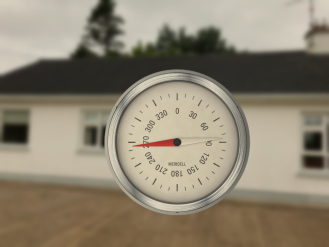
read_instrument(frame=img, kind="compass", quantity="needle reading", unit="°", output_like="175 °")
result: 265 °
